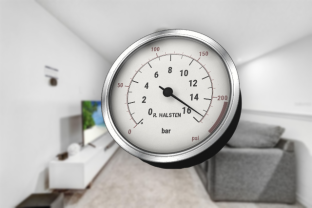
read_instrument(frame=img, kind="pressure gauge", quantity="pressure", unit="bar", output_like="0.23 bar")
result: 15.5 bar
